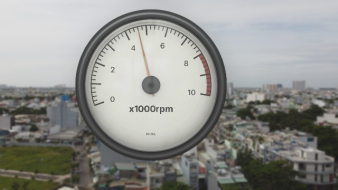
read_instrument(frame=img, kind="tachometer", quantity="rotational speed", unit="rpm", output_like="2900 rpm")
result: 4600 rpm
